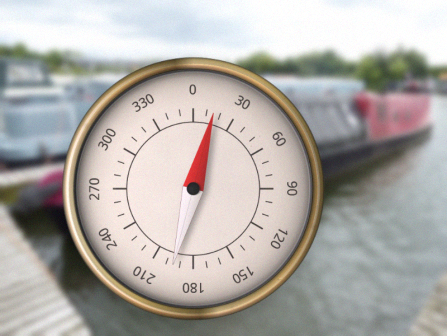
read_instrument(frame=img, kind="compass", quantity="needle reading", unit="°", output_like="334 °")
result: 15 °
